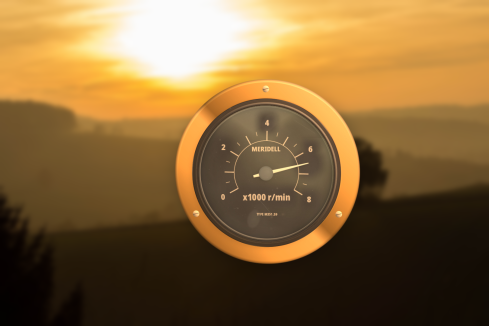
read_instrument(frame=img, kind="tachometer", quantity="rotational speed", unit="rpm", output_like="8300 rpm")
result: 6500 rpm
